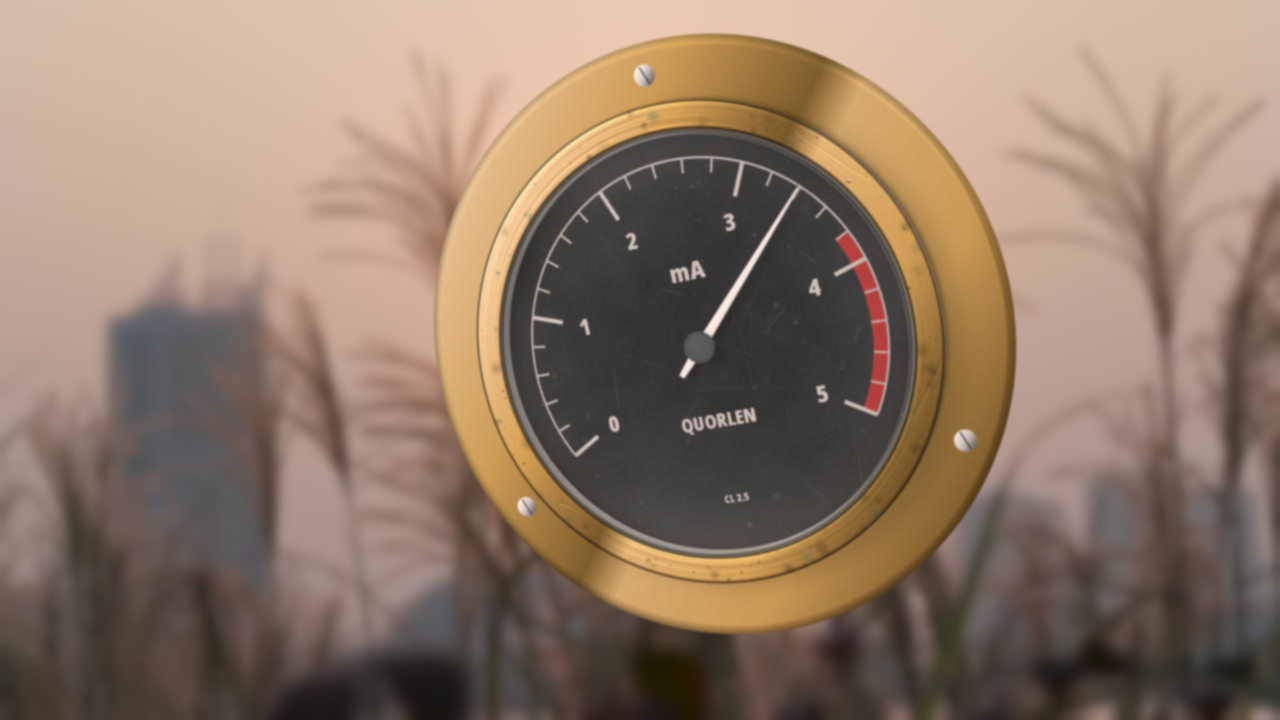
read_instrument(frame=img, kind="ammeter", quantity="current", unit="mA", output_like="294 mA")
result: 3.4 mA
